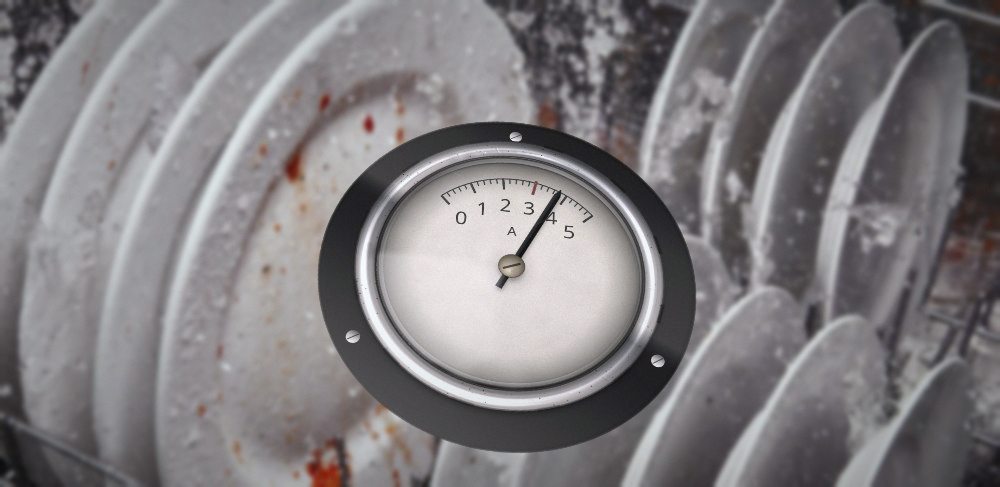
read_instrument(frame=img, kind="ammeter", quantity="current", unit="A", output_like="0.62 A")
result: 3.8 A
